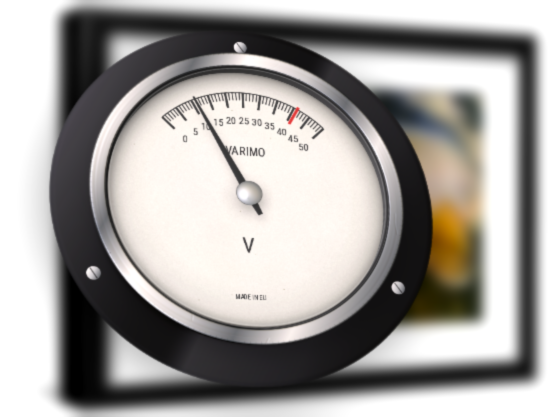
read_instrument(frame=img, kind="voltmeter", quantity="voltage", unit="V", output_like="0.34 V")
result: 10 V
